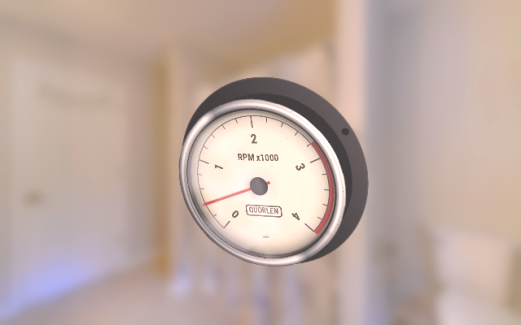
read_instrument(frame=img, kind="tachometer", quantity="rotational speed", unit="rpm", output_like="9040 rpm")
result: 400 rpm
